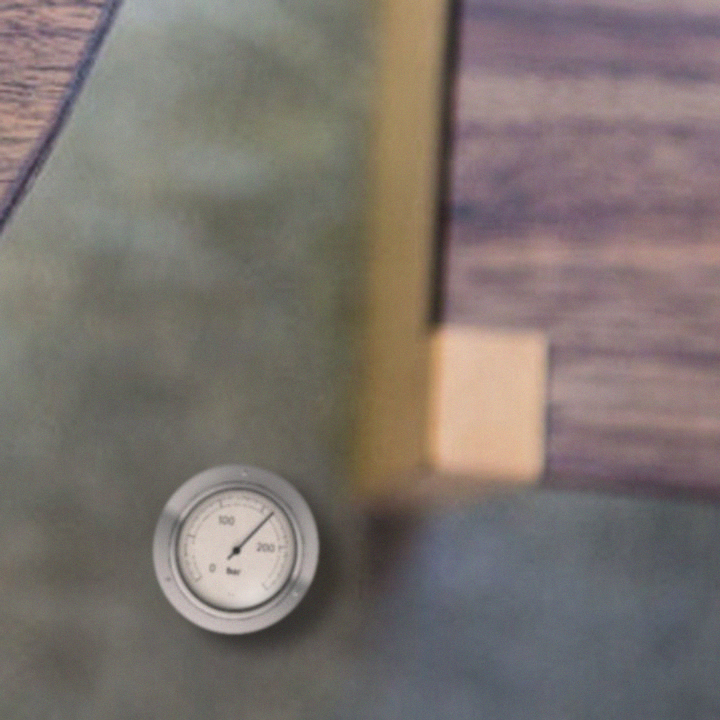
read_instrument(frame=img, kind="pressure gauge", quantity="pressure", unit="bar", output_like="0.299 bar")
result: 160 bar
